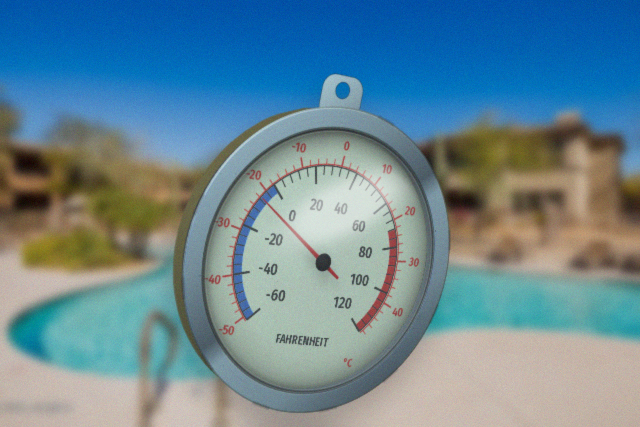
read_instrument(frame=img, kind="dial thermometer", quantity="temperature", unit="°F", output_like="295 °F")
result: -8 °F
